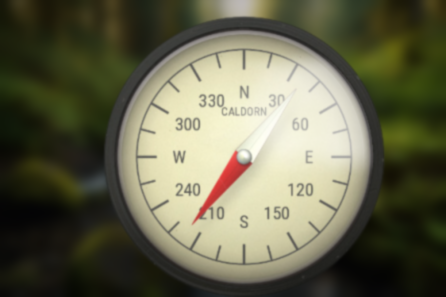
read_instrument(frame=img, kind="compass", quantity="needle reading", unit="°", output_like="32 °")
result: 217.5 °
